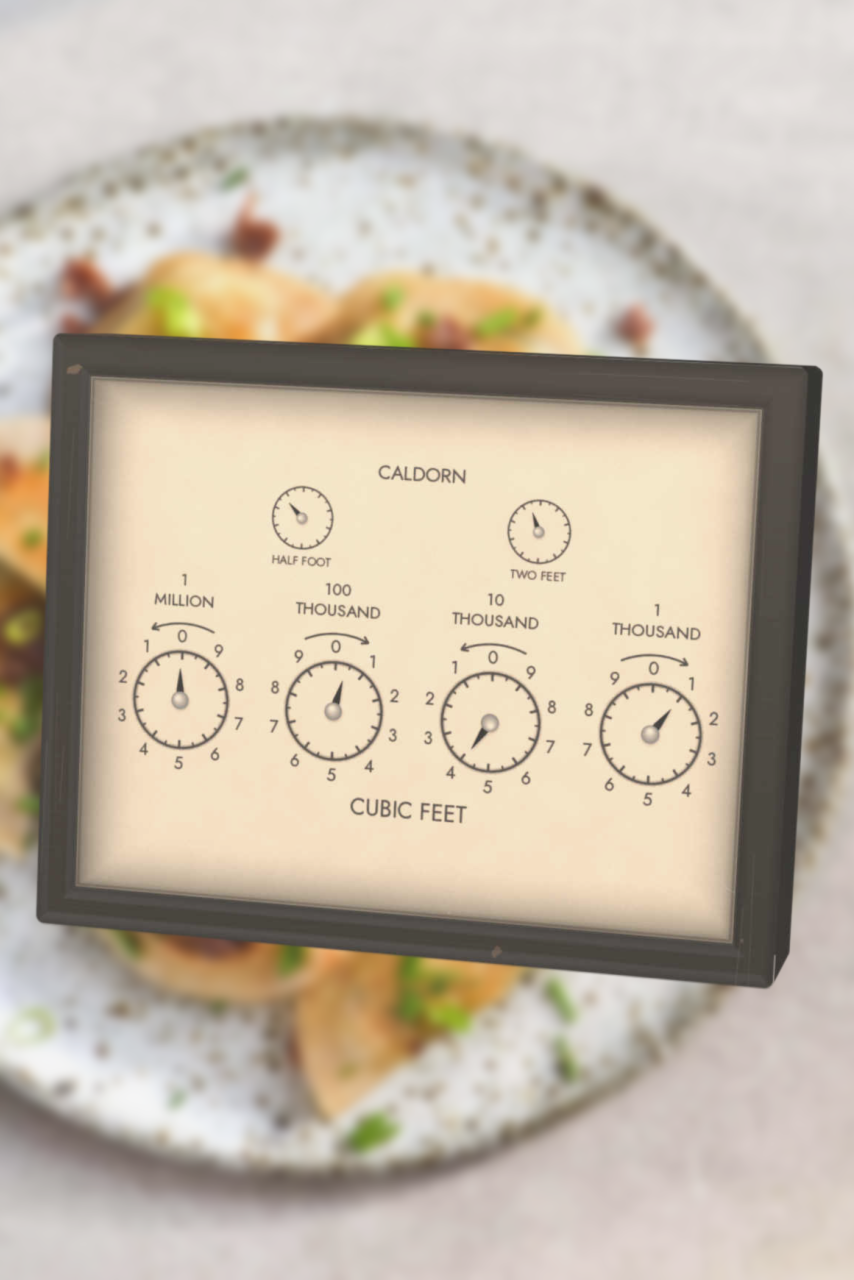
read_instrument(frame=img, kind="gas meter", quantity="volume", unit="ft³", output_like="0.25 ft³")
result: 4100 ft³
